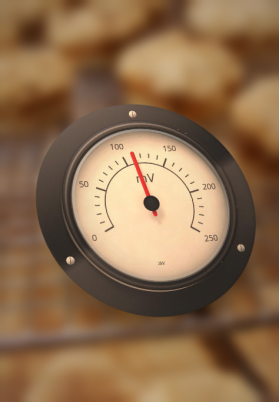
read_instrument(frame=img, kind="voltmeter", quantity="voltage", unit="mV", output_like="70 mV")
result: 110 mV
